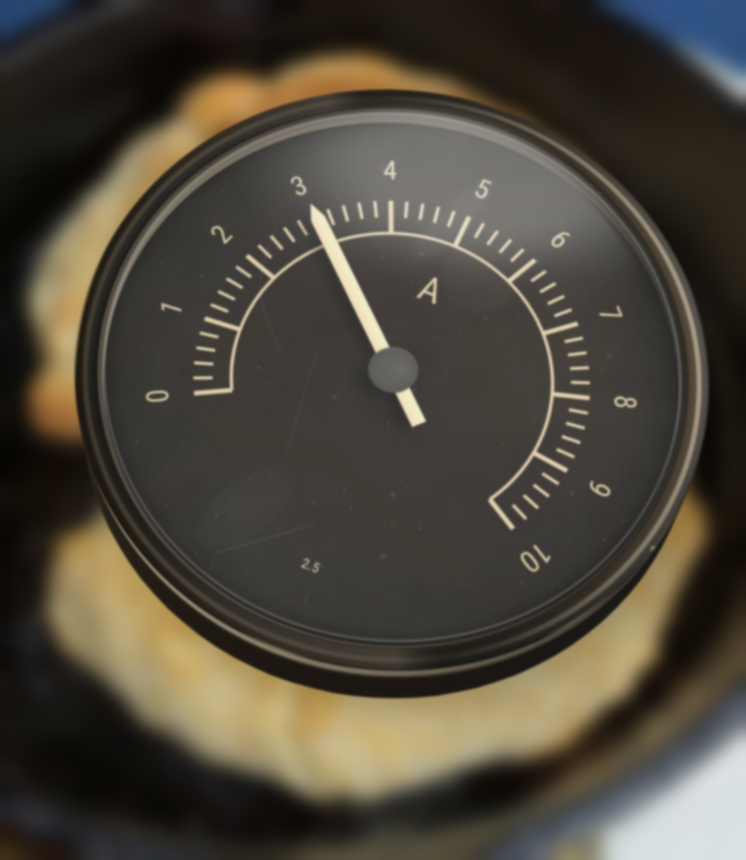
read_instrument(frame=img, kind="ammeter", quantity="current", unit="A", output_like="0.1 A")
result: 3 A
